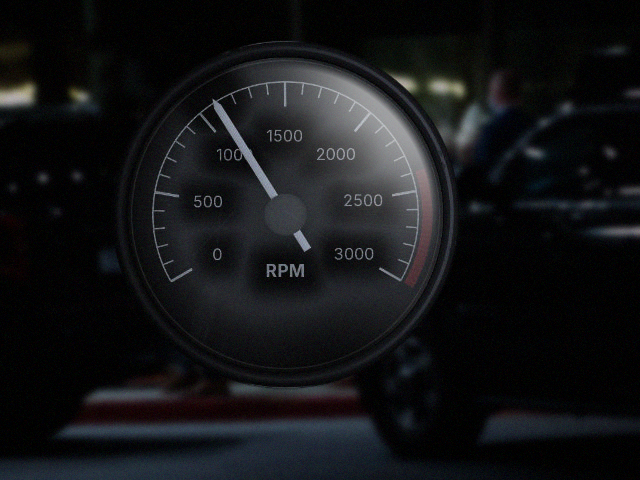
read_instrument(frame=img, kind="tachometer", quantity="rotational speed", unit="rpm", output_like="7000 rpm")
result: 1100 rpm
